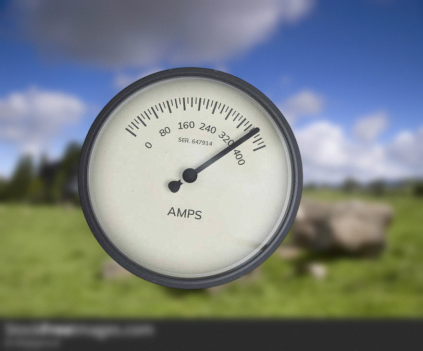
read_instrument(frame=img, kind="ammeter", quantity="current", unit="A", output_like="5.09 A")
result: 360 A
